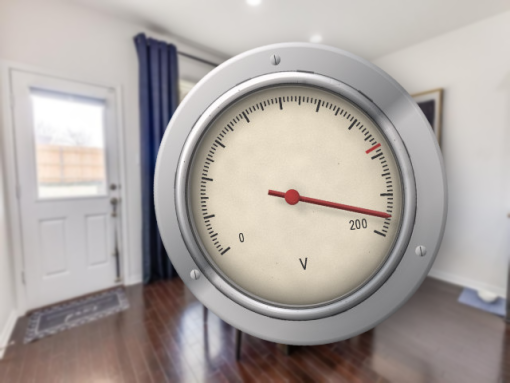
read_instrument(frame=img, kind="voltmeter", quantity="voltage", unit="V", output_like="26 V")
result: 190 V
